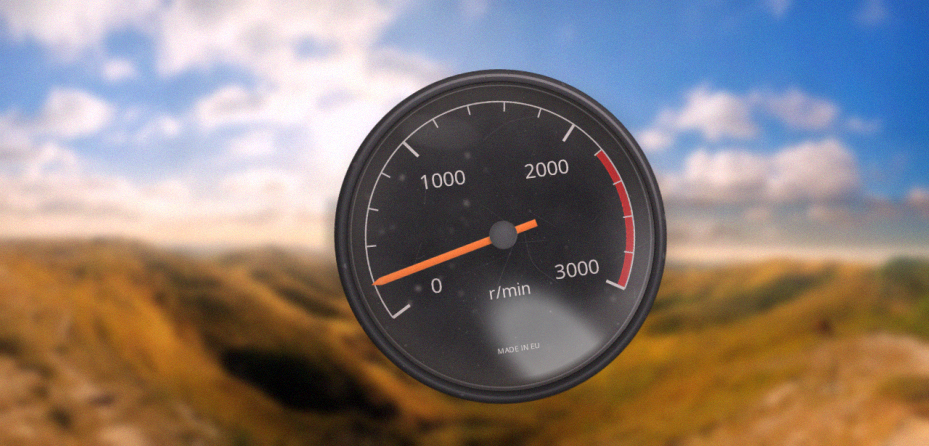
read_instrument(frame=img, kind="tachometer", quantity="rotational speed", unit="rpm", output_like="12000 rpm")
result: 200 rpm
